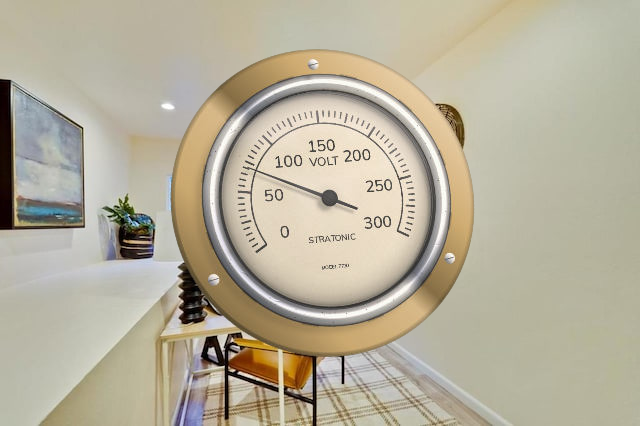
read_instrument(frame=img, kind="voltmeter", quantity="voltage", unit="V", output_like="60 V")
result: 70 V
